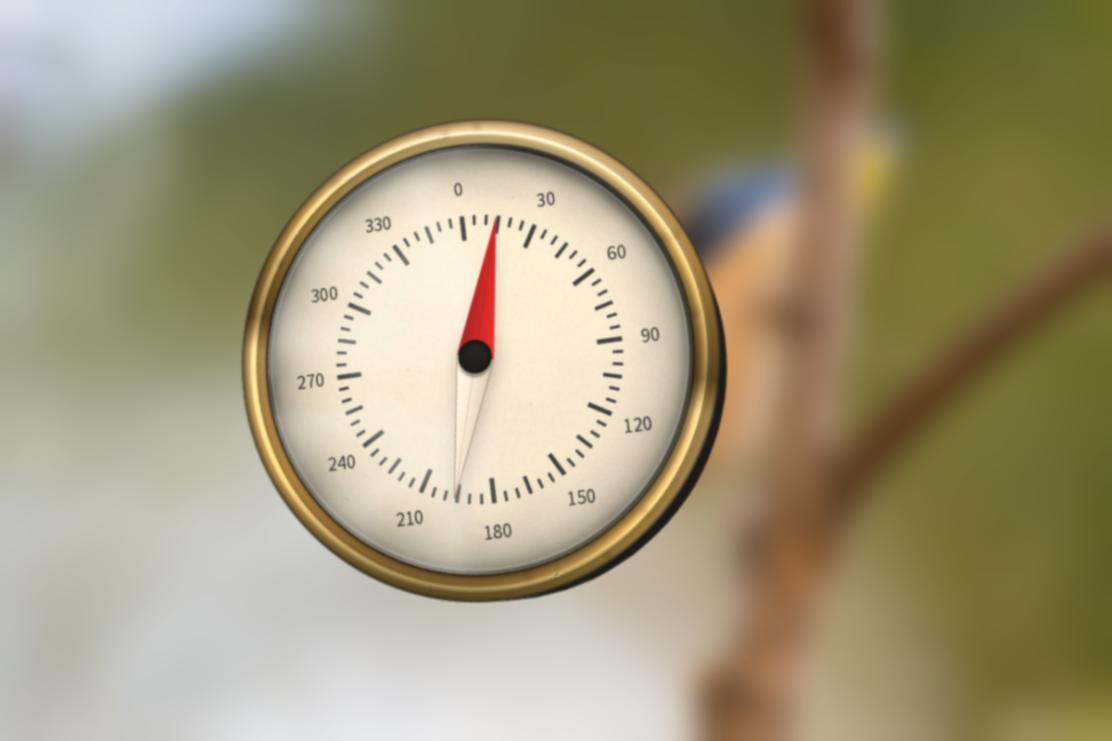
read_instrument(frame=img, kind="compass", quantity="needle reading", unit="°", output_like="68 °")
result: 15 °
